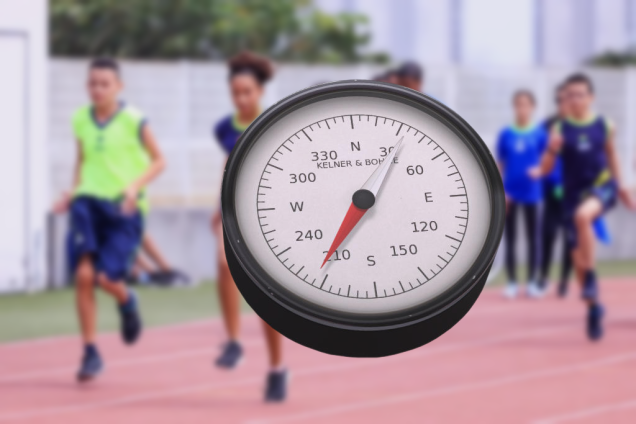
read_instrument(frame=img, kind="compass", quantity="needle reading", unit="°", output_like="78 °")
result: 215 °
